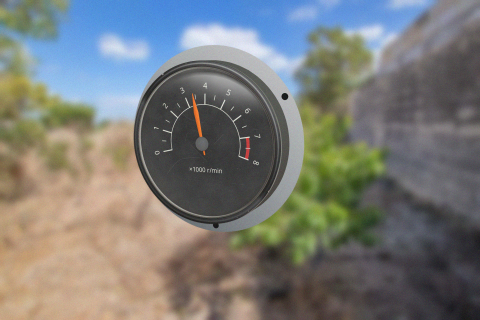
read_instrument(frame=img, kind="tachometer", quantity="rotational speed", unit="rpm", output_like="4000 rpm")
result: 3500 rpm
